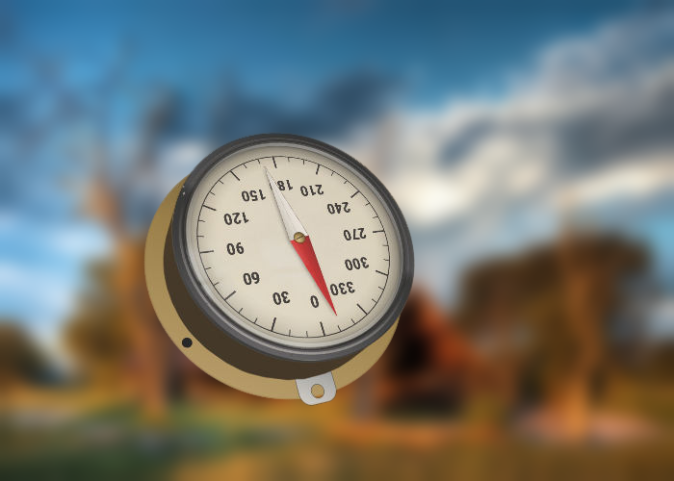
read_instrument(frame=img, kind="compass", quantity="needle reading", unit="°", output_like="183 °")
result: 350 °
